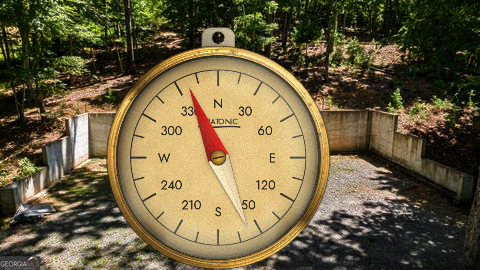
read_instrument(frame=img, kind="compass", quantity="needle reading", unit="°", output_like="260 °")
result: 337.5 °
